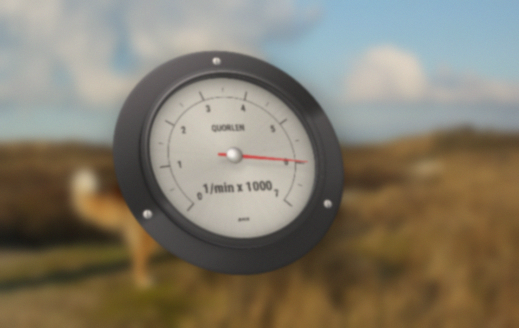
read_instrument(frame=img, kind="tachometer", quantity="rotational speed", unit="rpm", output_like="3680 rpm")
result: 6000 rpm
